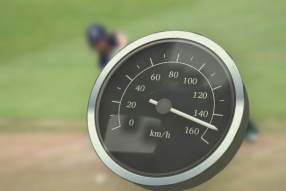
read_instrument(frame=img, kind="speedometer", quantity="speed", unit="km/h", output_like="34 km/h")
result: 150 km/h
